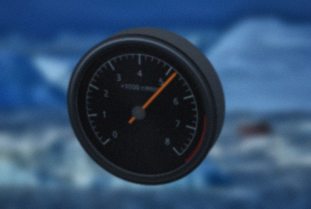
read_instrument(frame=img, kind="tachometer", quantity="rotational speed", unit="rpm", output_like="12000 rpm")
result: 5200 rpm
